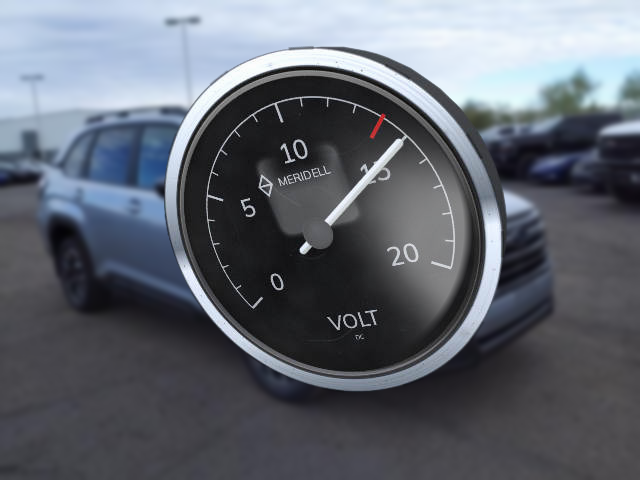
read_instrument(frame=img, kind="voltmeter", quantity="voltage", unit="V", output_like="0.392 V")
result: 15 V
